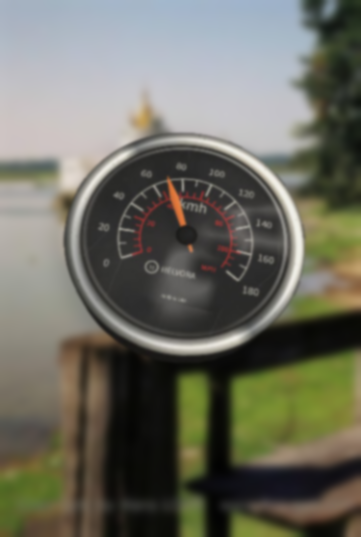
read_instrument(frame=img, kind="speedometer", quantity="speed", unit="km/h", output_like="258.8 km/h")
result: 70 km/h
